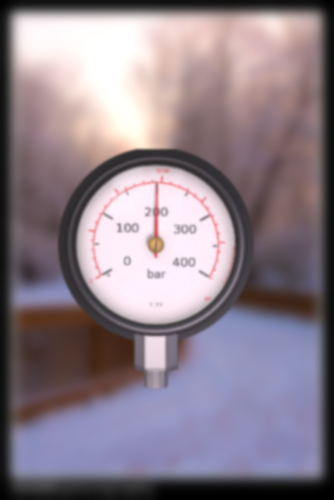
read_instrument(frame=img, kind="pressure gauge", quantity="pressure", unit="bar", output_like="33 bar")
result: 200 bar
